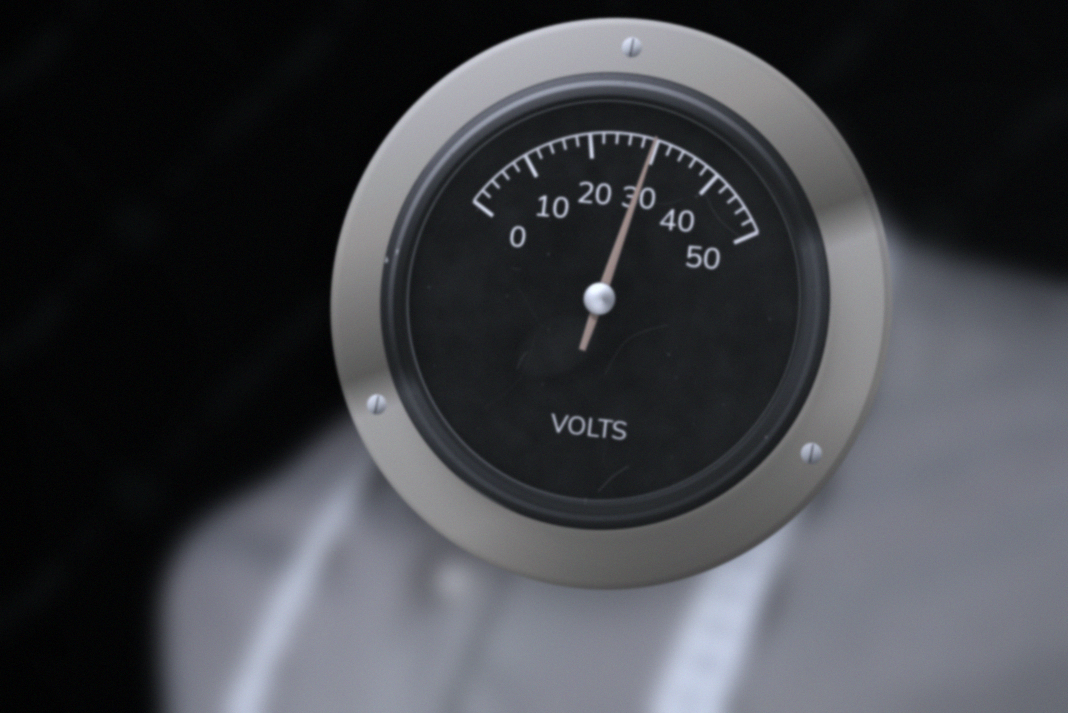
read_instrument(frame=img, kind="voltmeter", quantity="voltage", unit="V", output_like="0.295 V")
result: 30 V
